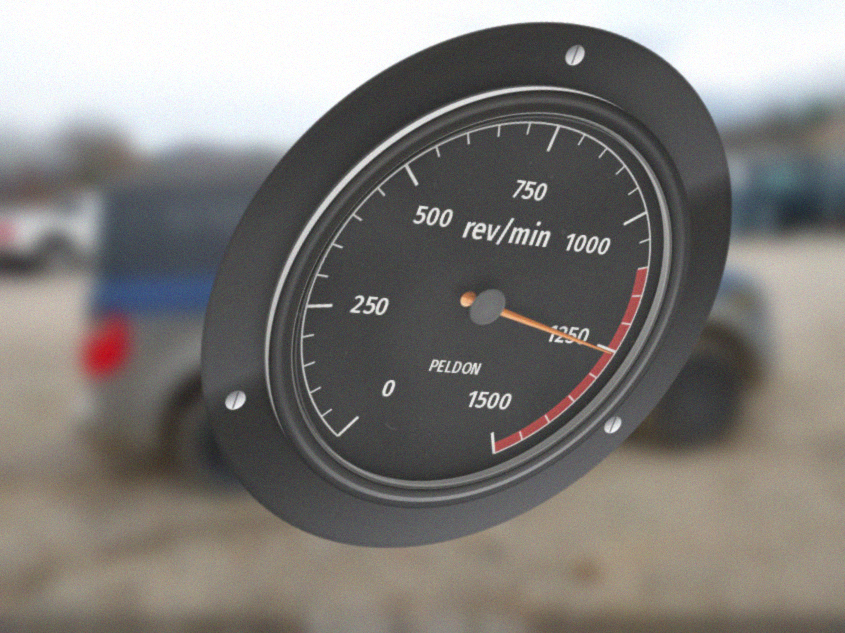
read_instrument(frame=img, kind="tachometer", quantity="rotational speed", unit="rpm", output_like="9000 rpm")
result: 1250 rpm
